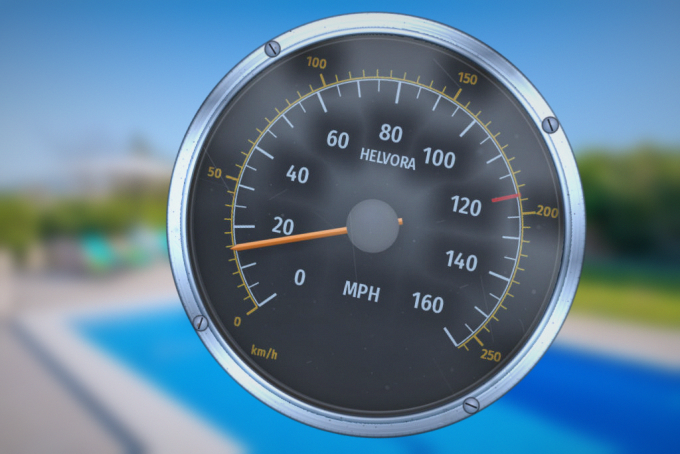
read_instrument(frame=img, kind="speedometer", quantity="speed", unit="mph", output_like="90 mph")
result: 15 mph
